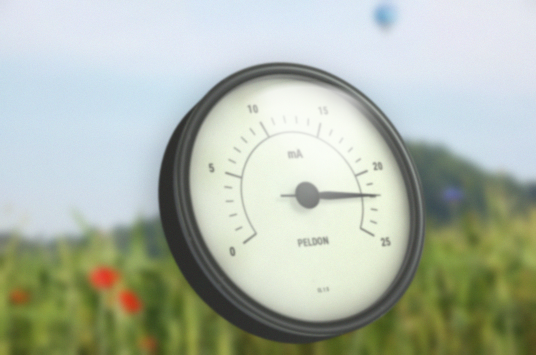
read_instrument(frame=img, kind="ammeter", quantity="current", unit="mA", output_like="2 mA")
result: 22 mA
